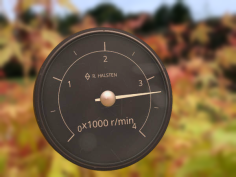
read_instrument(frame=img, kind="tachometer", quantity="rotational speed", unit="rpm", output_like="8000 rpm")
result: 3250 rpm
